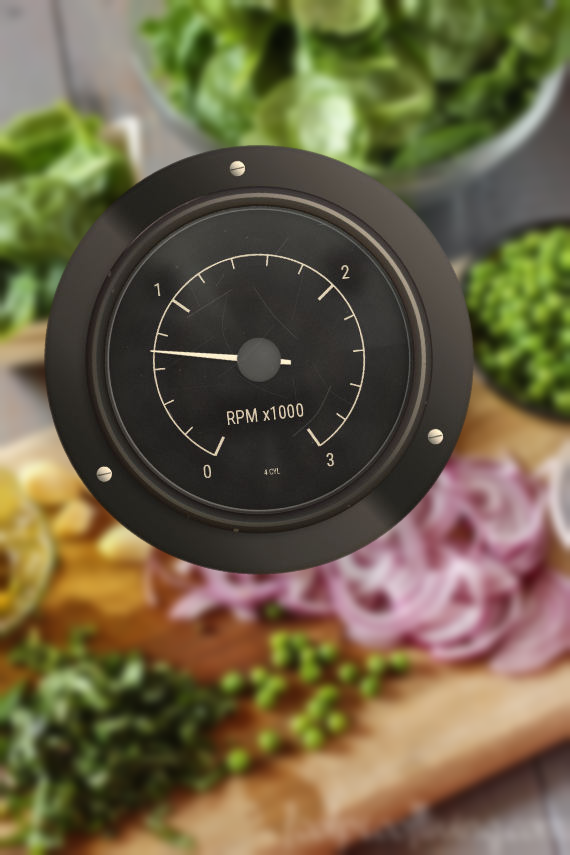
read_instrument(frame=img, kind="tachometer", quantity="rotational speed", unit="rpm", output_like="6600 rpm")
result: 700 rpm
